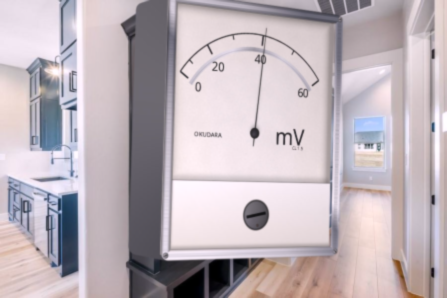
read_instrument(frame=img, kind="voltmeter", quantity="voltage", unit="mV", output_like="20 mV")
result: 40 mV
